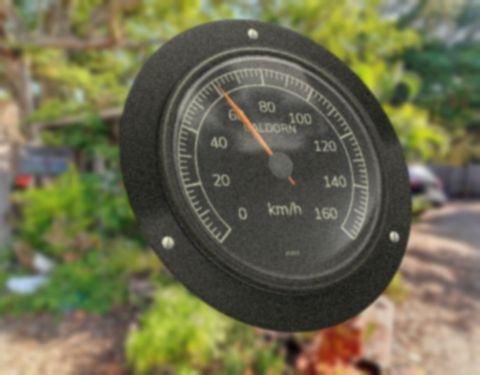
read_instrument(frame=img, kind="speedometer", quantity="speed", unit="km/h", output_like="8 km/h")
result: 60 km/h
